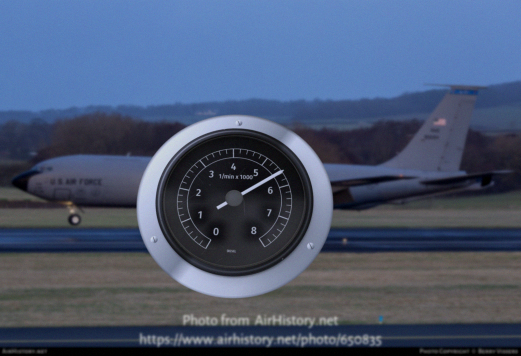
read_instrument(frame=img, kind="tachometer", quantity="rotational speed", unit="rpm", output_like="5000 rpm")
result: 5600 rpm
